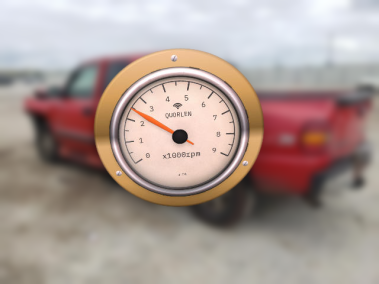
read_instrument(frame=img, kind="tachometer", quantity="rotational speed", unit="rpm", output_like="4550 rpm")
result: 2500 rpm
